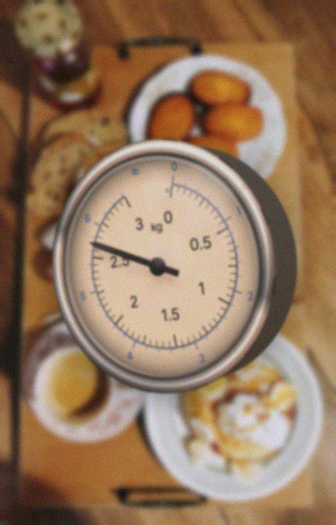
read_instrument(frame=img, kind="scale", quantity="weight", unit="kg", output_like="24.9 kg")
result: 2.6 kg
